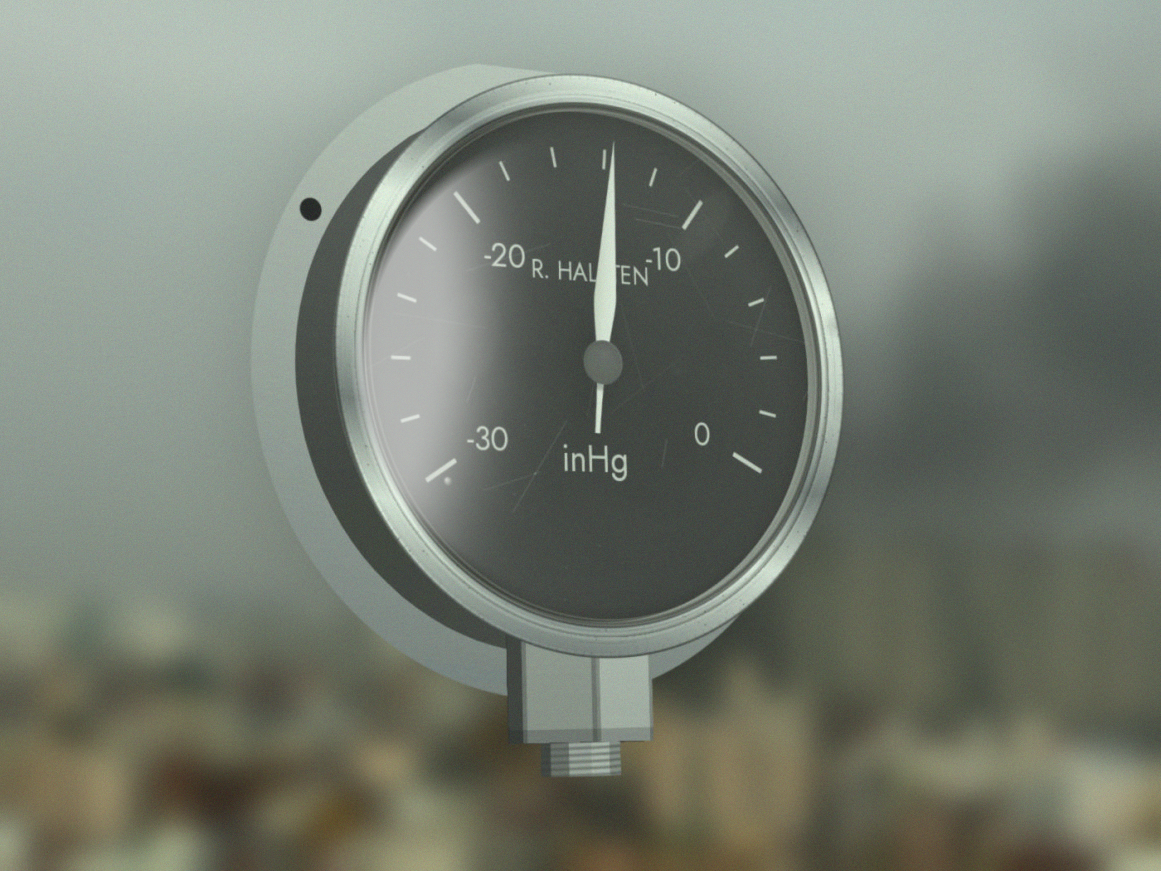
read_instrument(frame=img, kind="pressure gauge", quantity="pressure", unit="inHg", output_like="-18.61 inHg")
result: -14 inHg
